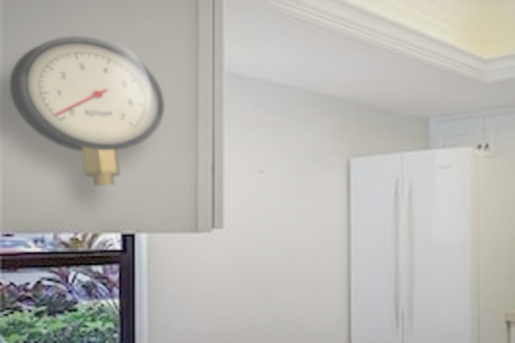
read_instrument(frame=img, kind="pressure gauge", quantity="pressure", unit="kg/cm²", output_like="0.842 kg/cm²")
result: 0.2 kg/cm²
